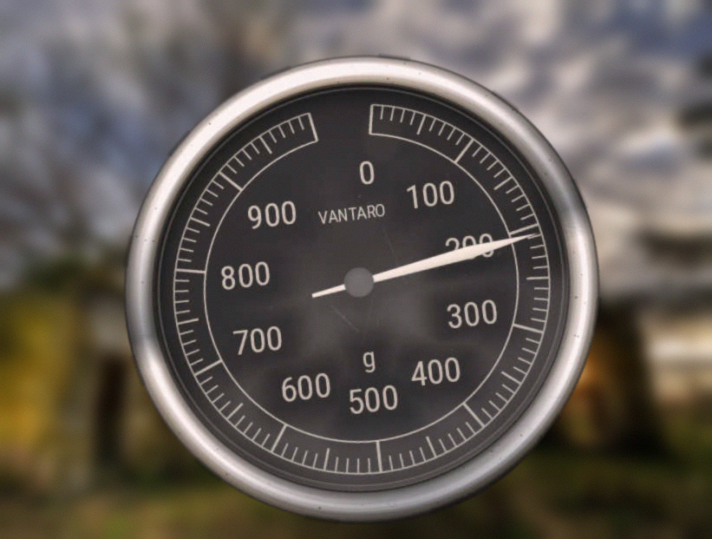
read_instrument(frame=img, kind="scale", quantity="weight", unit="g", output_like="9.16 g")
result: 210 g
